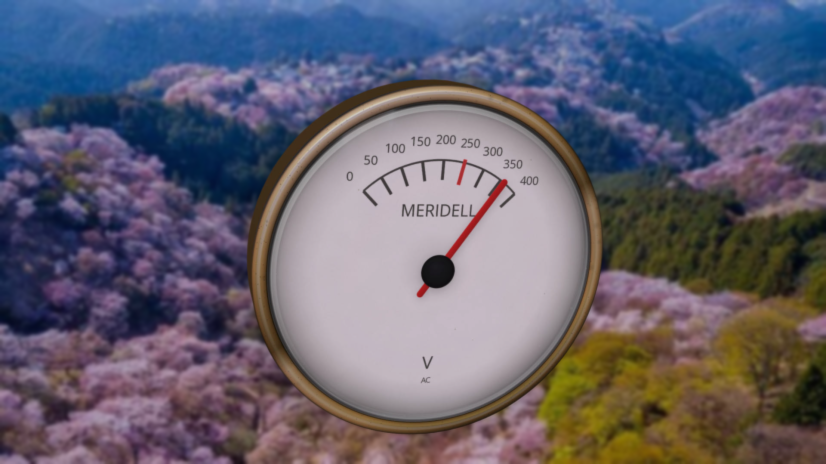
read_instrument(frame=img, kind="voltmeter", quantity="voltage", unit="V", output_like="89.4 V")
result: 350 V
